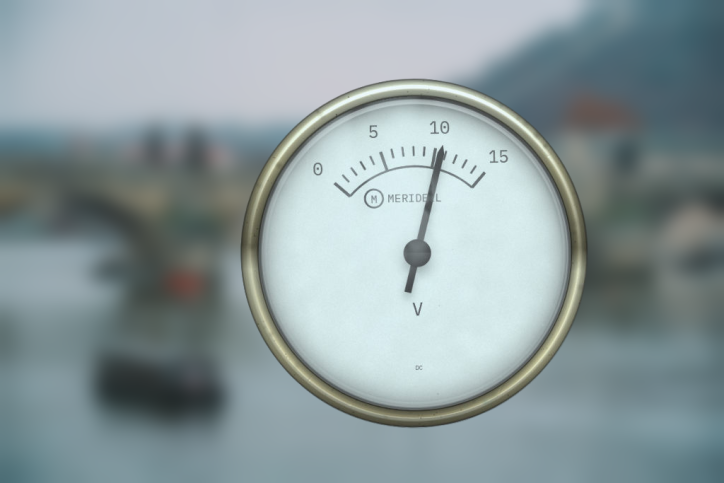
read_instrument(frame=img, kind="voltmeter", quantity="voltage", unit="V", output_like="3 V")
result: 10.5 V
